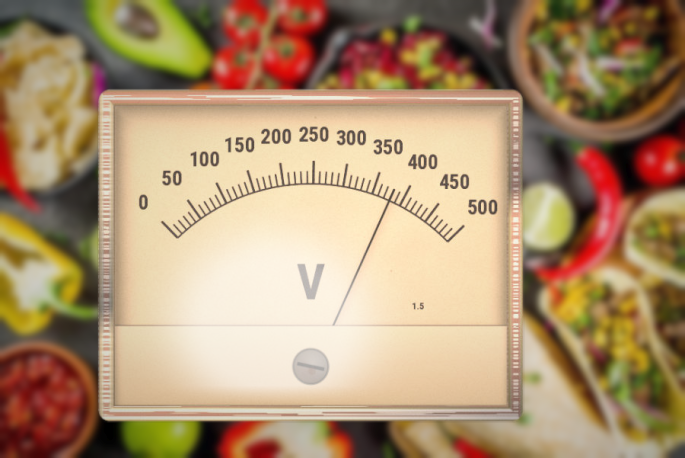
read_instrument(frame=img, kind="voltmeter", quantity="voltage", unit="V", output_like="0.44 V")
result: 380 V
